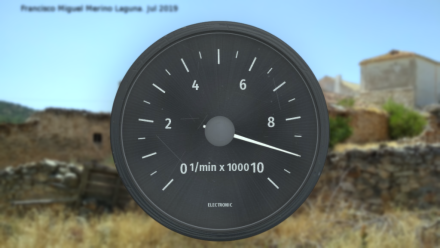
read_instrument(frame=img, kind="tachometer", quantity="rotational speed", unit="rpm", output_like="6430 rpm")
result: 9000 rpm
